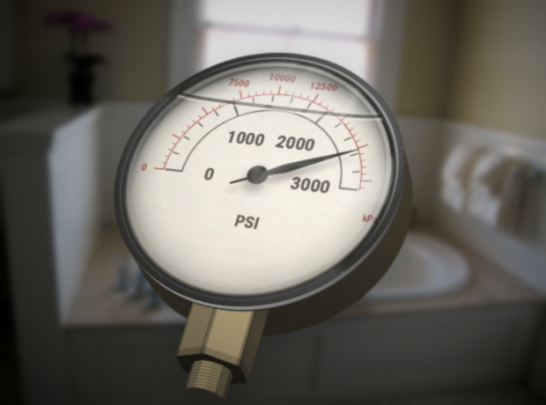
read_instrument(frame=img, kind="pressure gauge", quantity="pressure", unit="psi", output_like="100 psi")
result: 2600 psi
